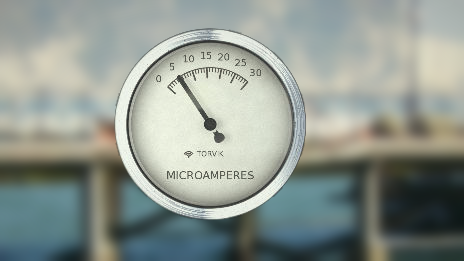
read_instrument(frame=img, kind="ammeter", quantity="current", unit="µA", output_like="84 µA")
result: 5 µA
